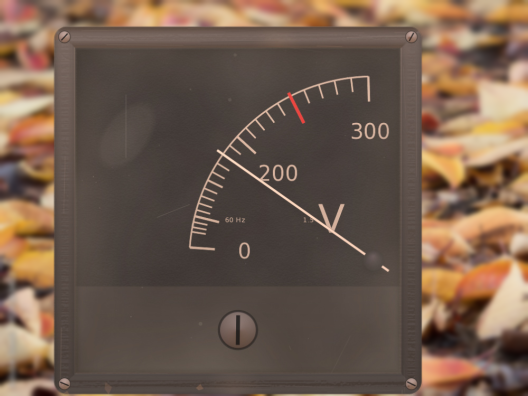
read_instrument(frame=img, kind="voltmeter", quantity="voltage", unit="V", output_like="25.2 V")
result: 180 V
